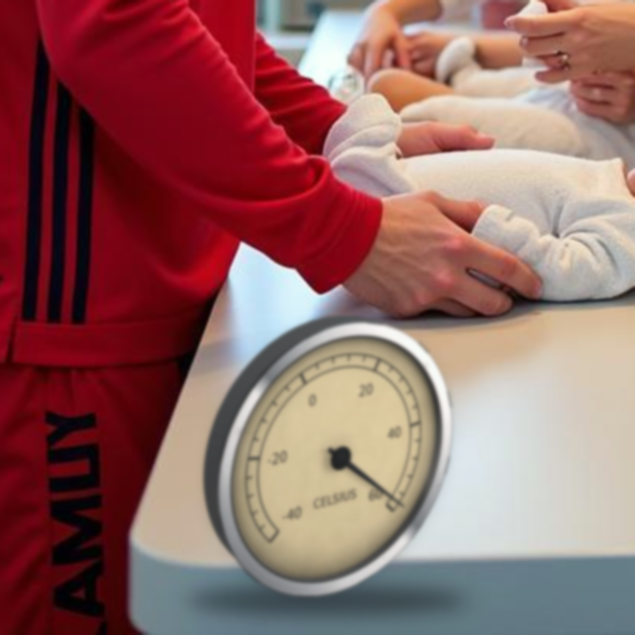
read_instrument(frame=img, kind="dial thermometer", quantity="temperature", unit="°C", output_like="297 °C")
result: 58 °C
